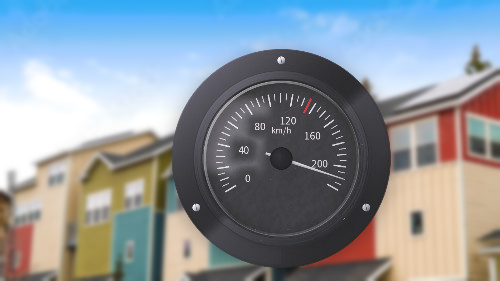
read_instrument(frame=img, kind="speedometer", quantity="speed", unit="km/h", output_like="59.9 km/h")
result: 210 km/h
